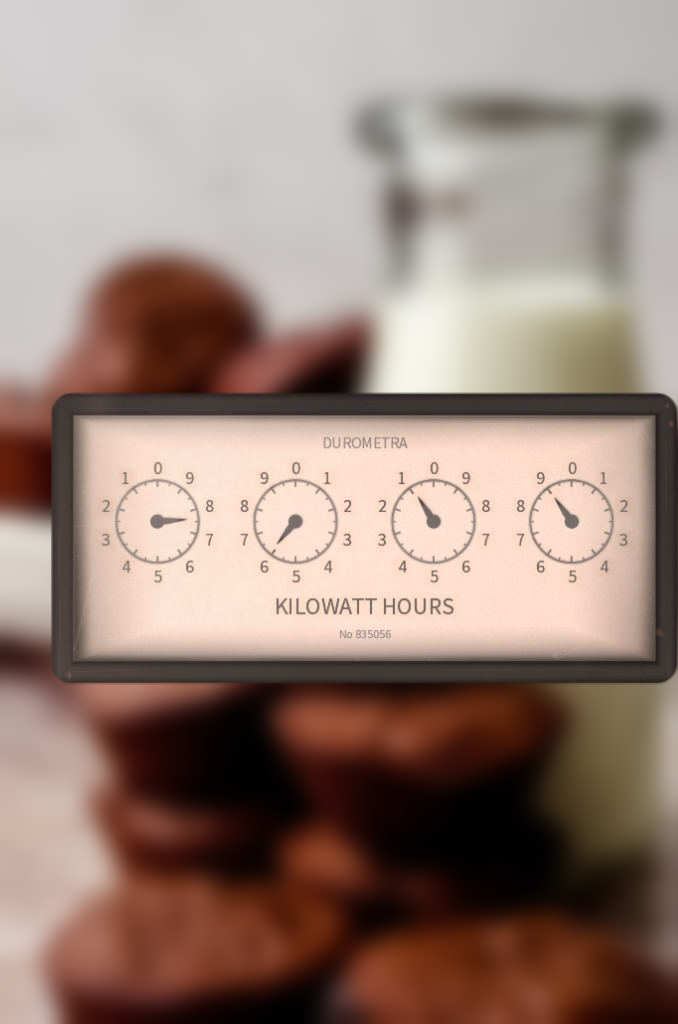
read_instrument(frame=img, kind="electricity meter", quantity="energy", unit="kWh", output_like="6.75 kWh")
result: 7609 kWh
